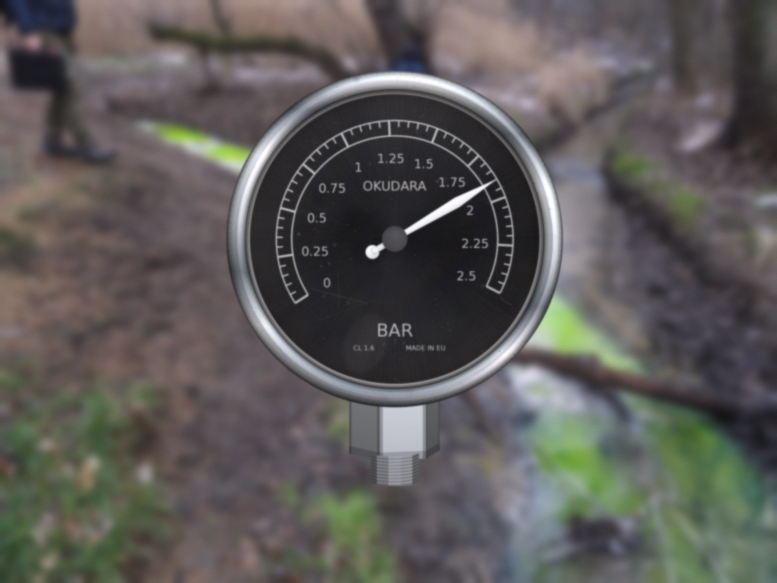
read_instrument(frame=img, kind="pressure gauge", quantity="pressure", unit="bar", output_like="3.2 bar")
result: 1.9 bar
